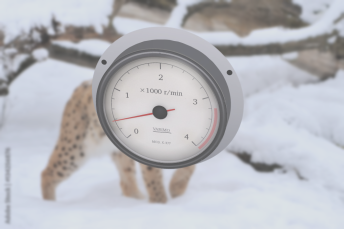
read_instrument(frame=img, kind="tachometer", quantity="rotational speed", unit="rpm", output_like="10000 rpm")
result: 400 rpm
